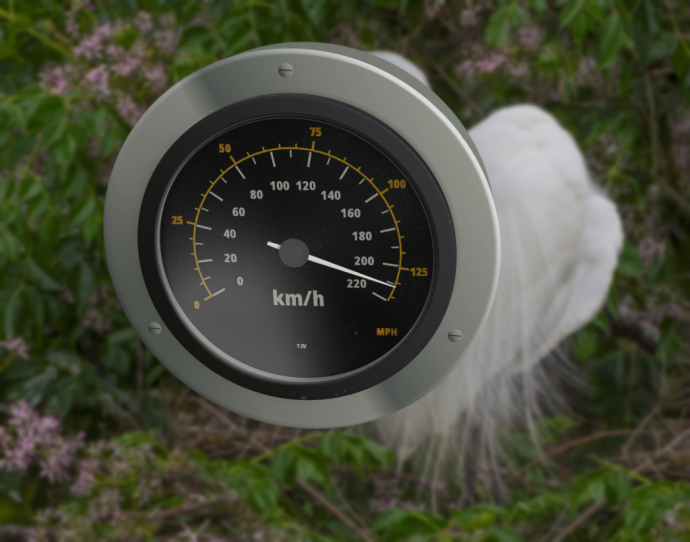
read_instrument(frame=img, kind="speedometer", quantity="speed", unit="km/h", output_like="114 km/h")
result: 210 km/h
